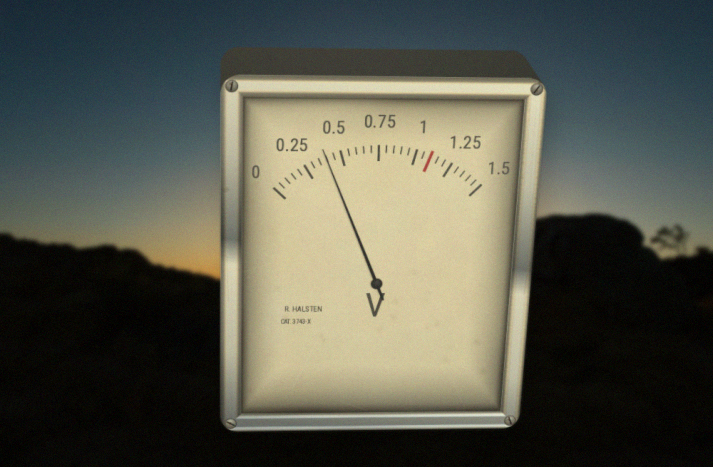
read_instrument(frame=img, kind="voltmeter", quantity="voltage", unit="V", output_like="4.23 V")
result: 0.4 V
